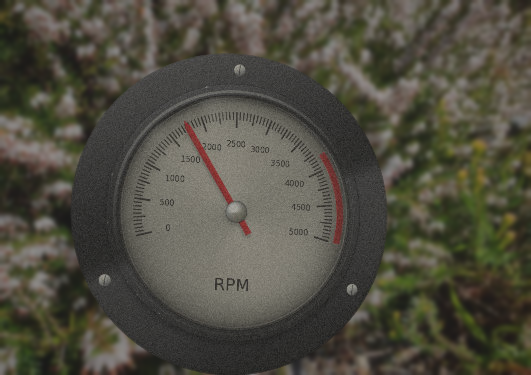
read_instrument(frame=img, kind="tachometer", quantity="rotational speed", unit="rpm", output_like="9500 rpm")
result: 1750 rpm
